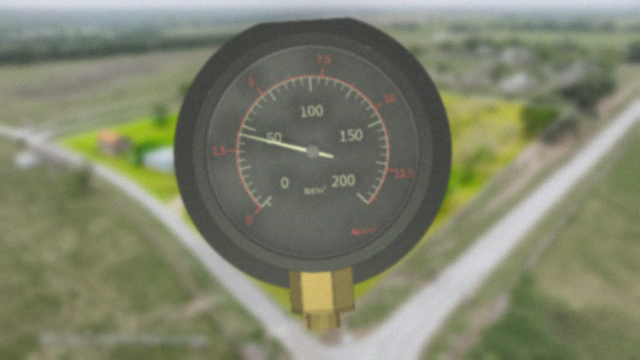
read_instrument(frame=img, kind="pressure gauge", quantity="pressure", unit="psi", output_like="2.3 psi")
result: 45 psi
